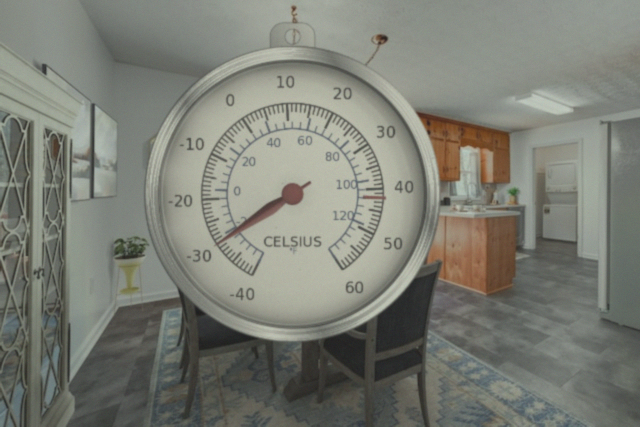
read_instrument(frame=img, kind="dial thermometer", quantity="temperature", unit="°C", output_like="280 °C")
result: -30 °C
